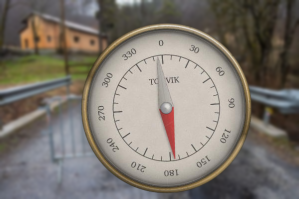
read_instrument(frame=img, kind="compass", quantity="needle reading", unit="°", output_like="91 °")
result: 175 °
